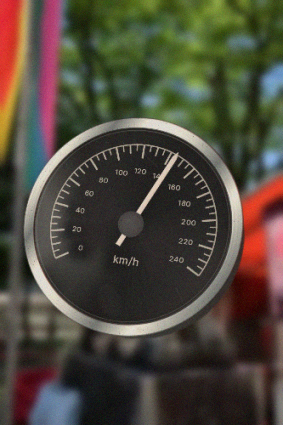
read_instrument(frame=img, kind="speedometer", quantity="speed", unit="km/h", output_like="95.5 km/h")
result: 145 km/h
